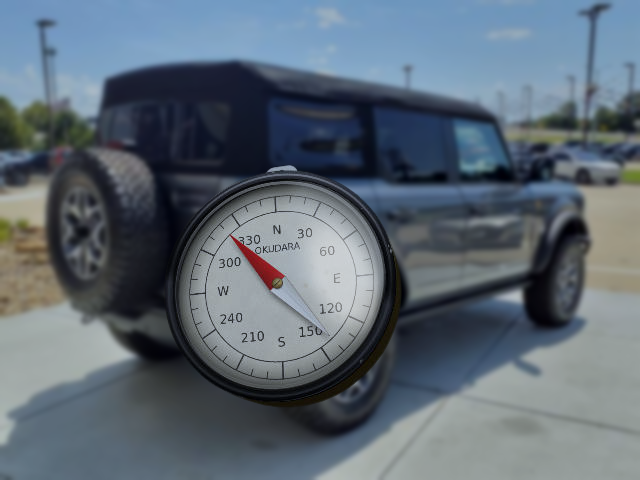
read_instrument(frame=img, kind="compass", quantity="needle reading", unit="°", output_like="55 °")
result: 320 °
